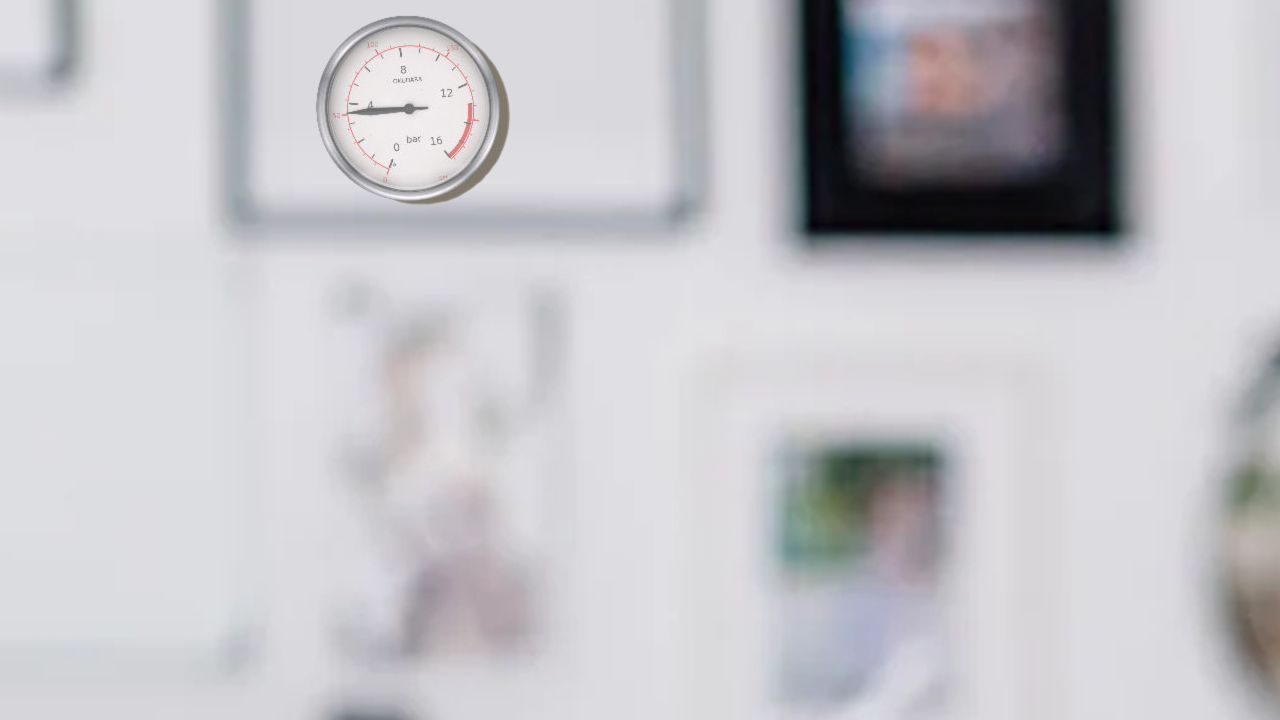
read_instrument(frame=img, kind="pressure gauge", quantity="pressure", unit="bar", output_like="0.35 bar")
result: 3.5 bar
